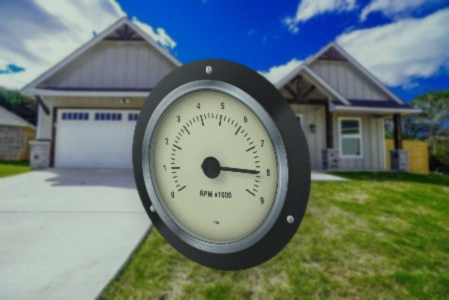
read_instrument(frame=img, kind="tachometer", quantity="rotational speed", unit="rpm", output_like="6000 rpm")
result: 8000 rpm
